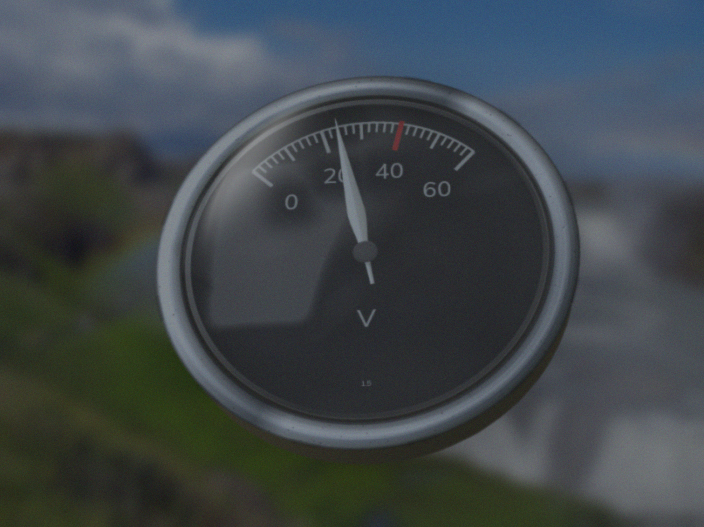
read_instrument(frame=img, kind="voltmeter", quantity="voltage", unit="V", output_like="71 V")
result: 24 V
